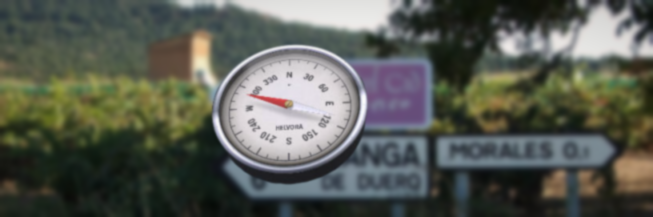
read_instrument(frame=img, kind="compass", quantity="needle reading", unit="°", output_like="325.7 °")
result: 290 °
